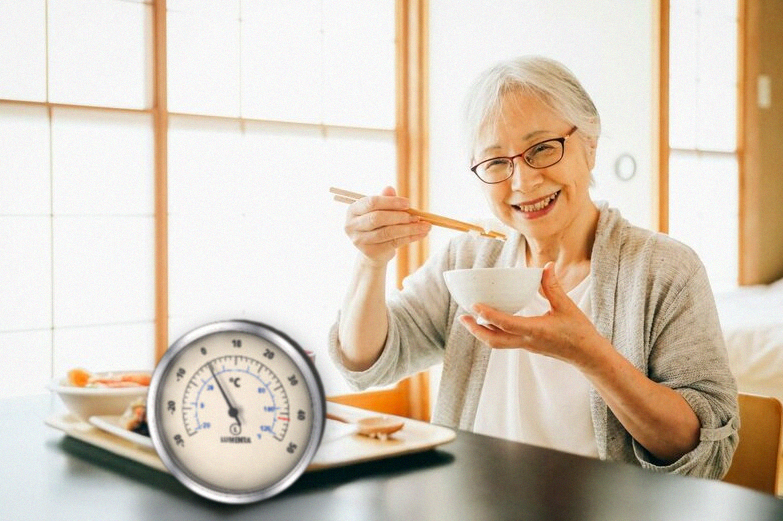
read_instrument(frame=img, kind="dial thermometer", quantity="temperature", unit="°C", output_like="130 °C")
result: 0 °C
